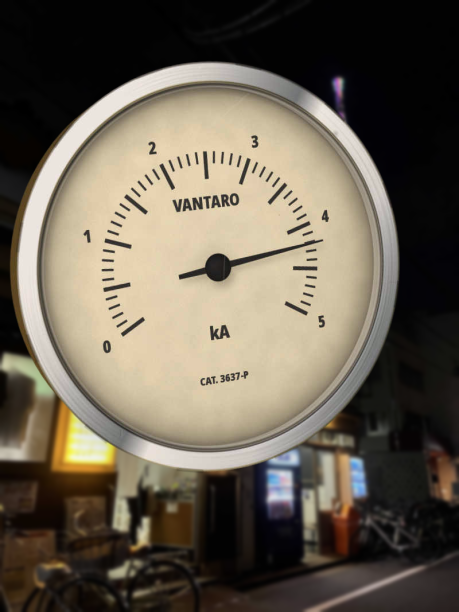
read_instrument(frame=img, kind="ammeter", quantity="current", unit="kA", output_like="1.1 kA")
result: 4.2 kA
